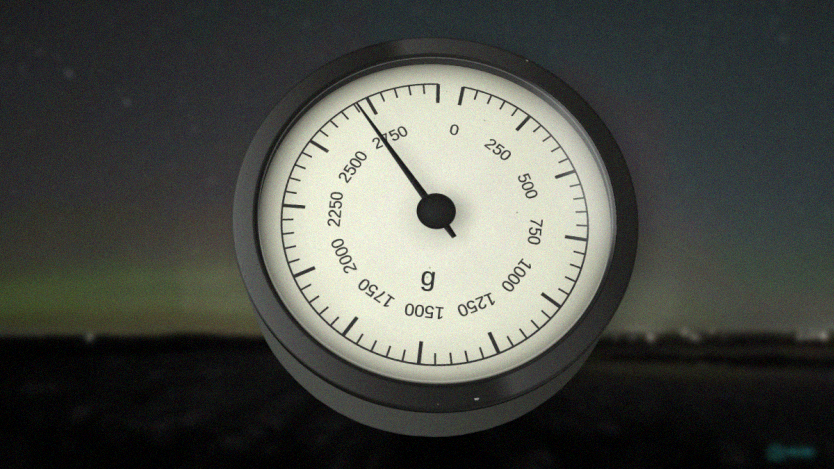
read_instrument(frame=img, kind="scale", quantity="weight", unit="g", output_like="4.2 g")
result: 2700 g
